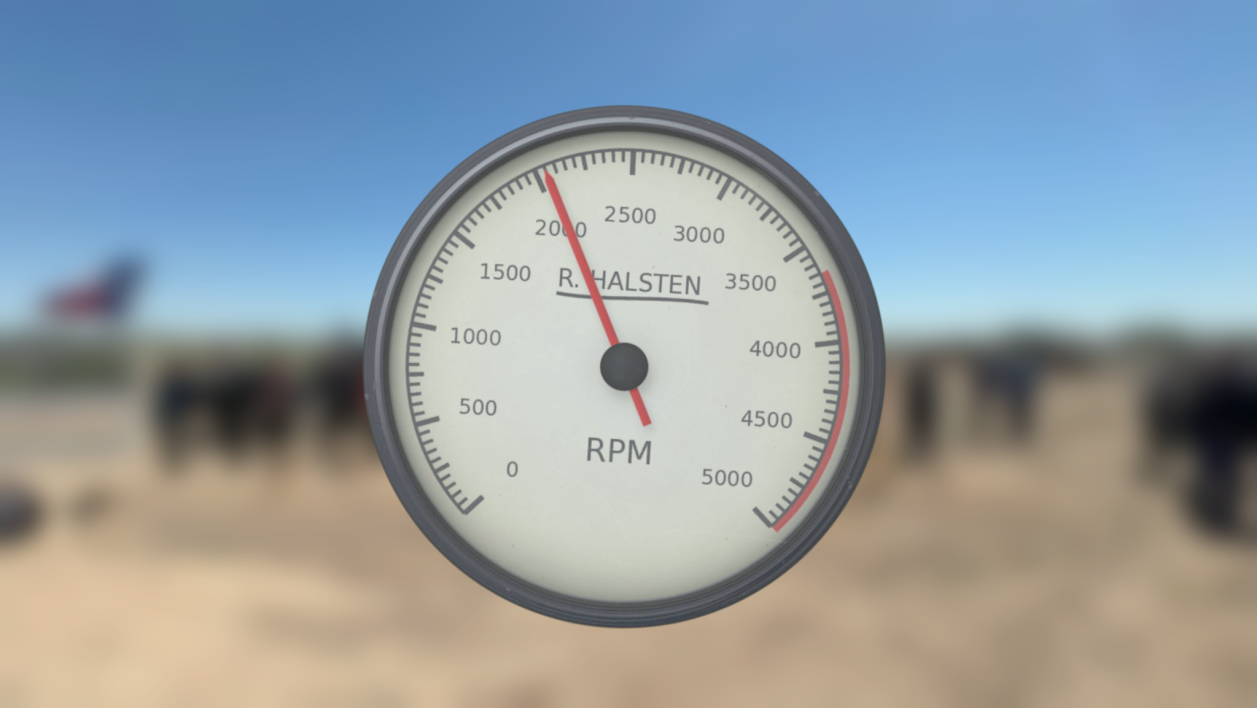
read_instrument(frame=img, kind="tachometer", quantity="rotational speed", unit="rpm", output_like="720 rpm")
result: 2050 rpm
